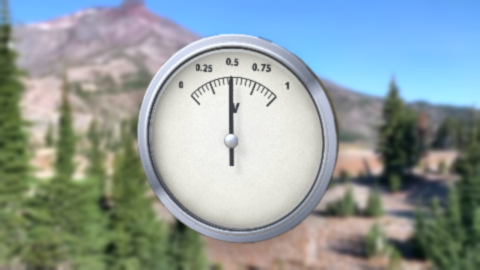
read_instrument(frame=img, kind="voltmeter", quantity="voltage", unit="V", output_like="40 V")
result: 0.5 V
